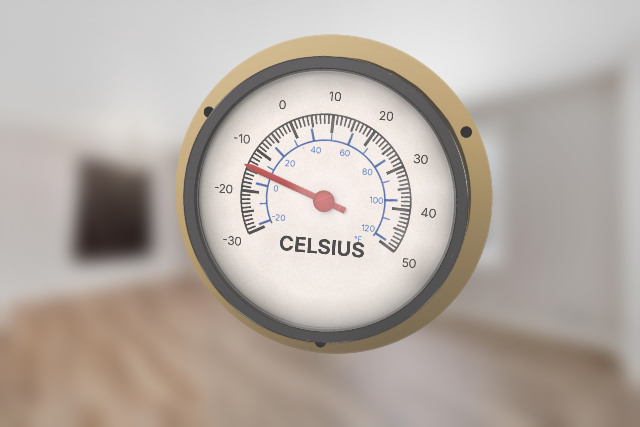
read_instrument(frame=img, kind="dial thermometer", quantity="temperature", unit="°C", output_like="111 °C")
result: -14 °C
